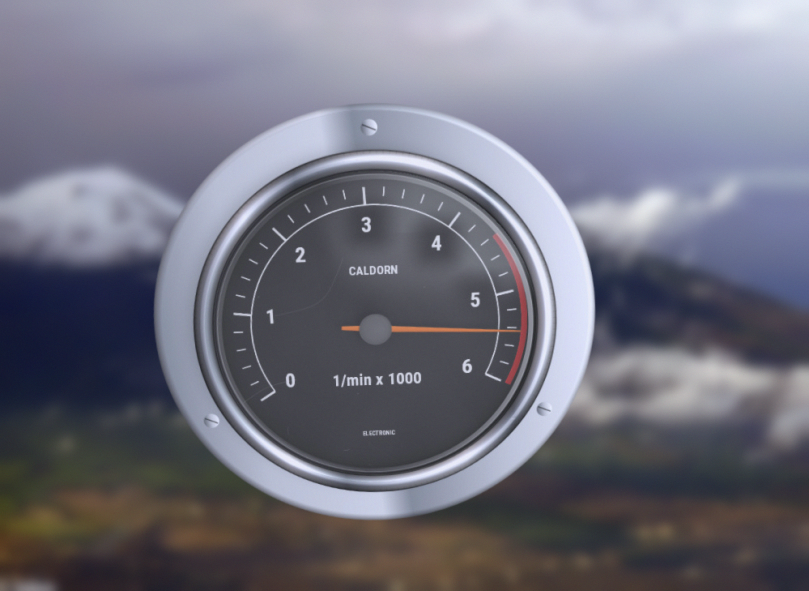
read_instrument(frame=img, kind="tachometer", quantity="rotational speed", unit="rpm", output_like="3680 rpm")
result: 5400 rpm
